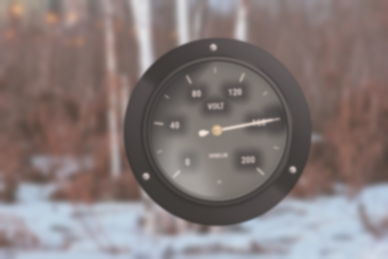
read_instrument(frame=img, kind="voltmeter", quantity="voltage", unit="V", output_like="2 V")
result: 160 V
